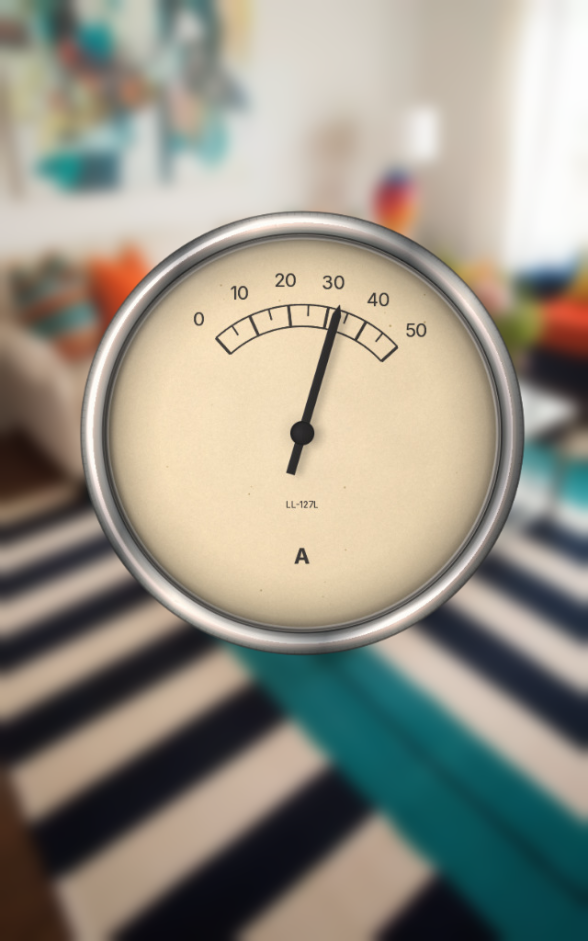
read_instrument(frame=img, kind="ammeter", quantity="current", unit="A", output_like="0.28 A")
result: 32.5 A
